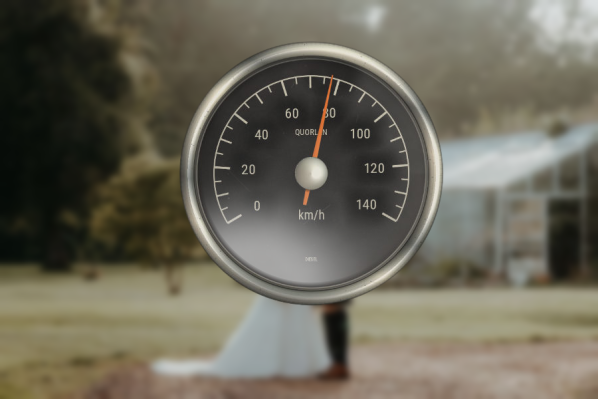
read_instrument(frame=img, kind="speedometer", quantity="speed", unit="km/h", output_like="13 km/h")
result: 77.5 km/h
